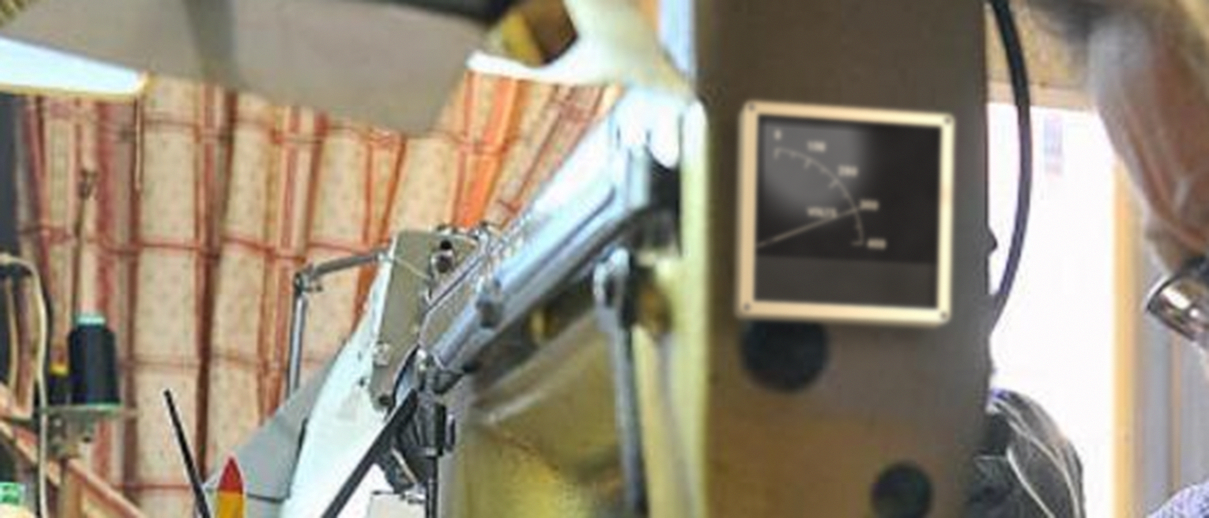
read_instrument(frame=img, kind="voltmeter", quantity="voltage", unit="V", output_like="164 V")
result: 300 V
